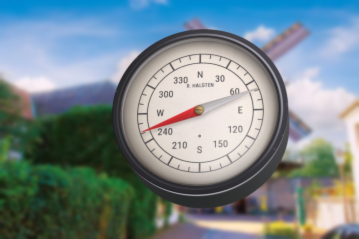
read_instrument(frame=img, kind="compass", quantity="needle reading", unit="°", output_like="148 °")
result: 250 °
